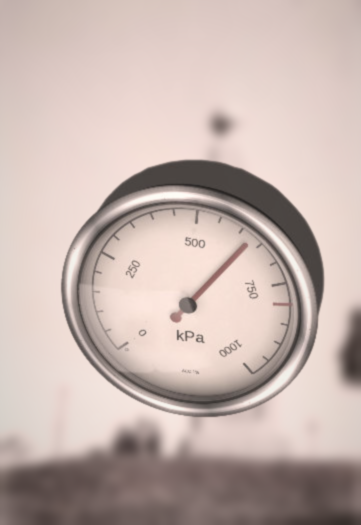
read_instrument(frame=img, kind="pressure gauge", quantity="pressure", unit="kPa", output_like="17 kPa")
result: 625 kPa
